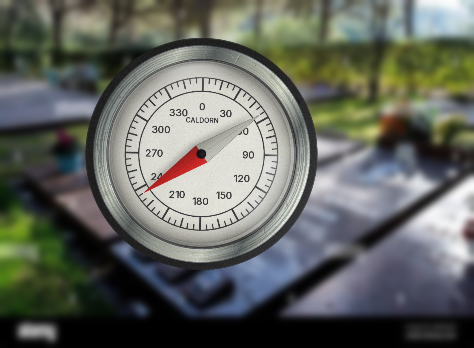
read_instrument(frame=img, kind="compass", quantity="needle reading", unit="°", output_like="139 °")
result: 235 °
